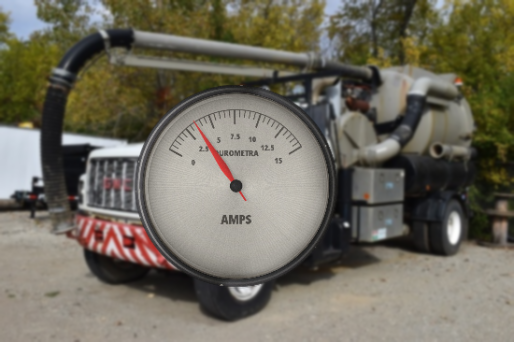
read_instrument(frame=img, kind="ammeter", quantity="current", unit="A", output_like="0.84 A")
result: 3.5 A
